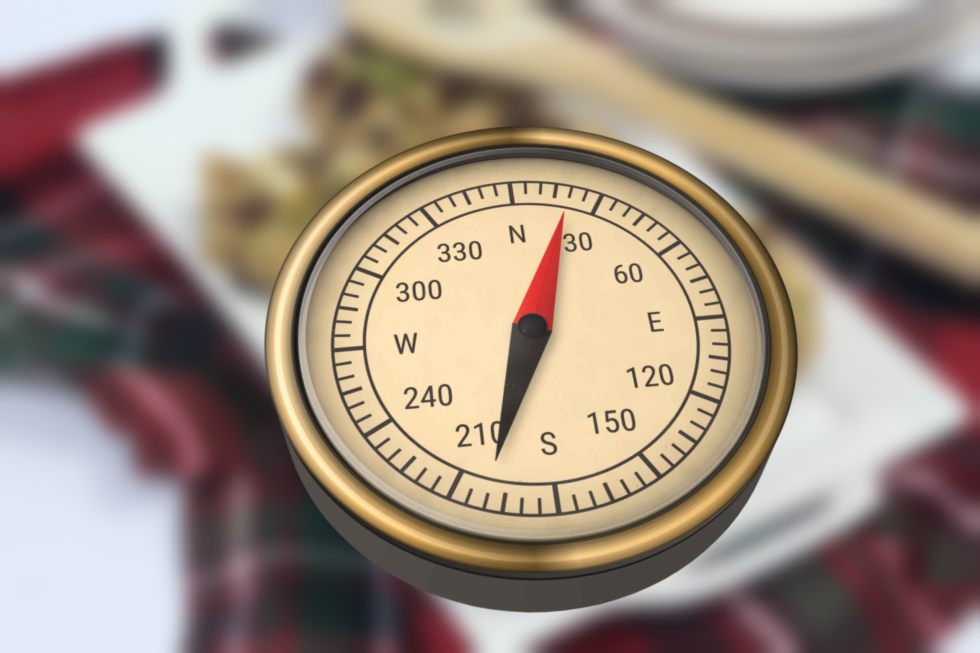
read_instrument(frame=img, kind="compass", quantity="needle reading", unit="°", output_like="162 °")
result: 20 °
